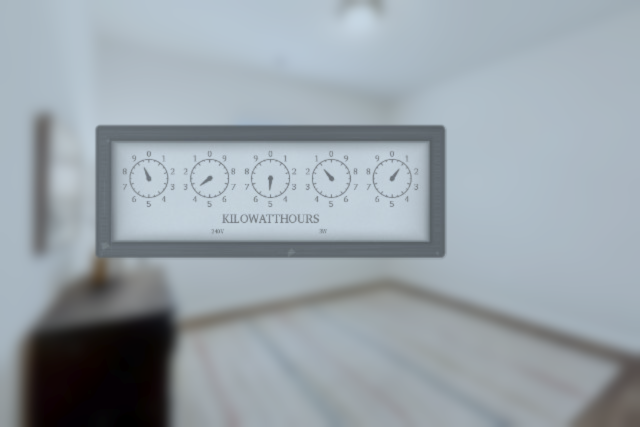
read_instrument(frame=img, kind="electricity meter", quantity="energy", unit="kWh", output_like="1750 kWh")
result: 93511 kWh
